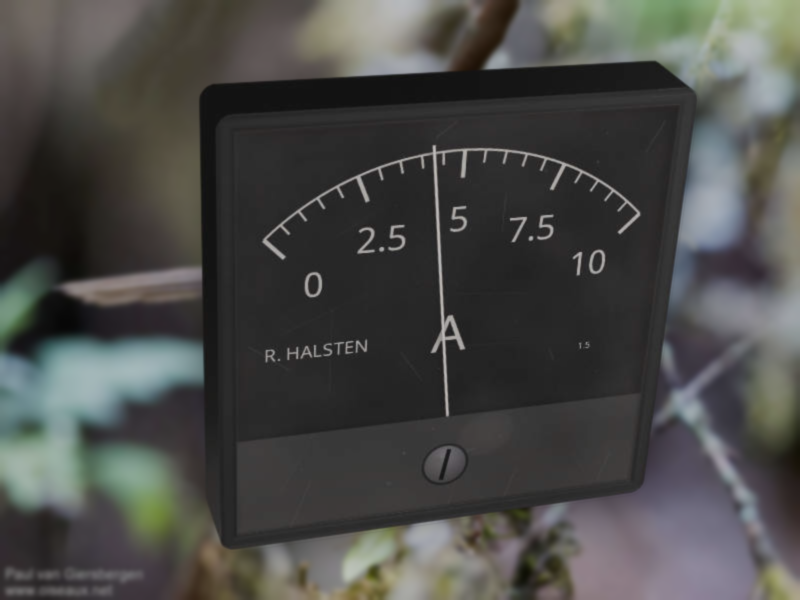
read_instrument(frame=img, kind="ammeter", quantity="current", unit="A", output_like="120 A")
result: 4.25 A
